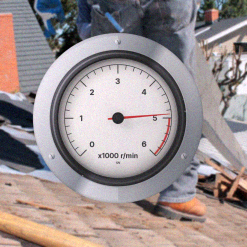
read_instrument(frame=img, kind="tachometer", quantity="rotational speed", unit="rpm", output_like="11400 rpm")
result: 4900 rpm
